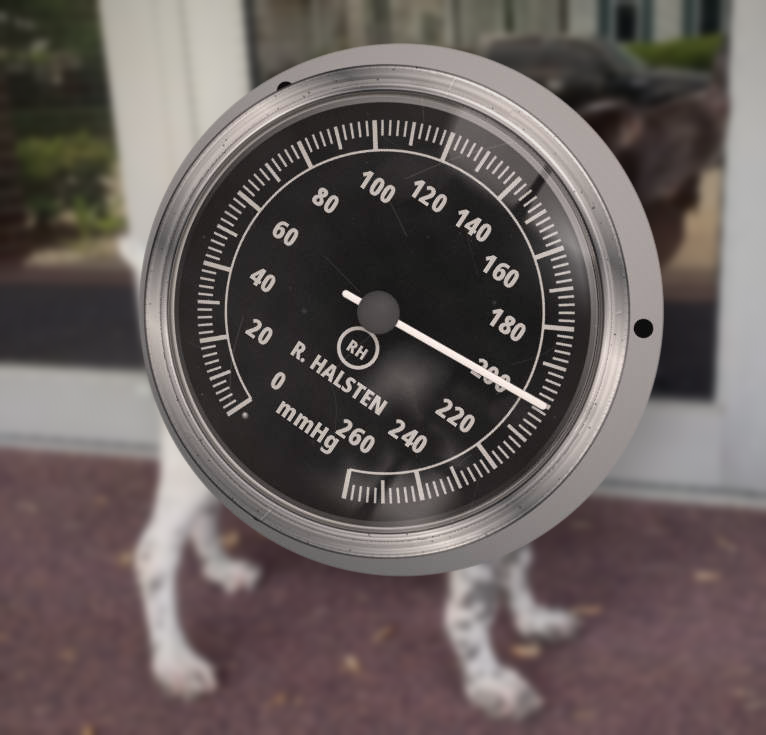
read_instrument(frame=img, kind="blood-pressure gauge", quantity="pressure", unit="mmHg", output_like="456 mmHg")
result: 200 mmHg
